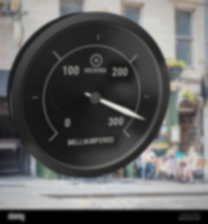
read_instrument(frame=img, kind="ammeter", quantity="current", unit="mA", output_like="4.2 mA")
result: 275 mA
